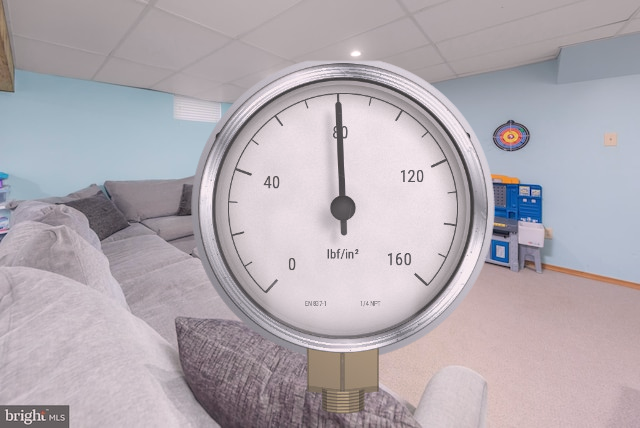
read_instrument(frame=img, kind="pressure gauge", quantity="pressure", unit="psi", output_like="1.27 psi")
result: 80 psi
